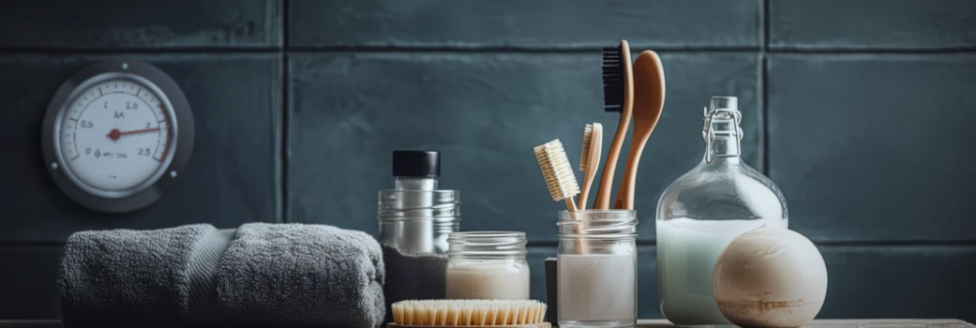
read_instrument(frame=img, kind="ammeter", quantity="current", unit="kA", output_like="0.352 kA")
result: 2.1 kA
